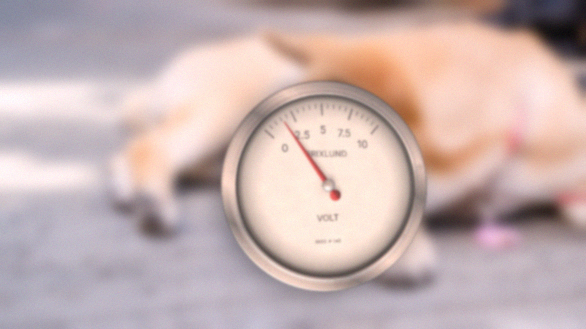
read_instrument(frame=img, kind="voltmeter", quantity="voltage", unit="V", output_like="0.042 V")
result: 1.5 V
